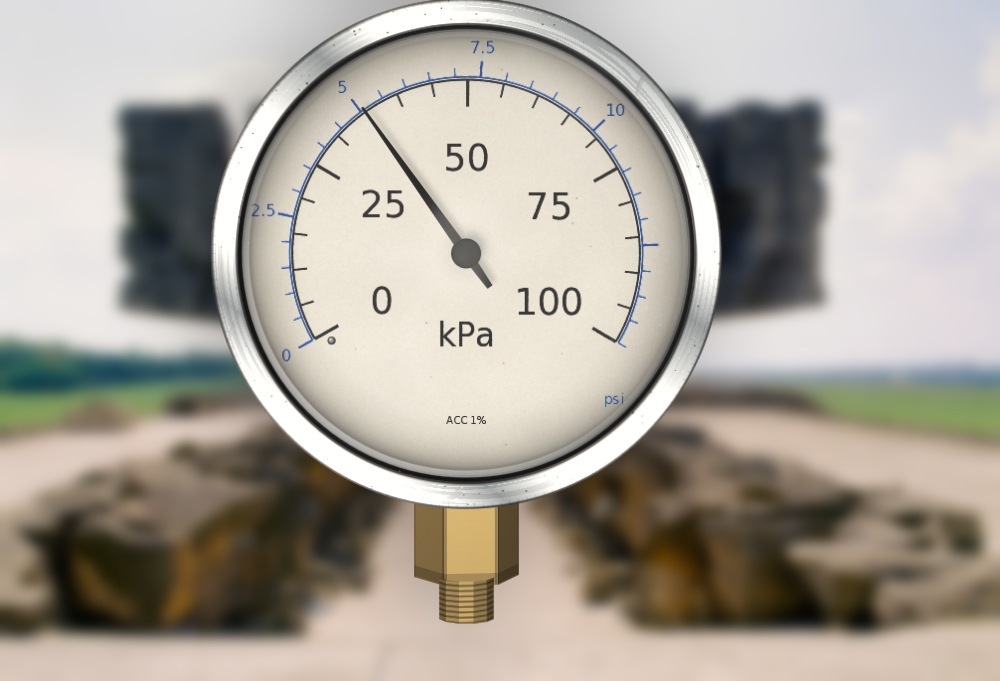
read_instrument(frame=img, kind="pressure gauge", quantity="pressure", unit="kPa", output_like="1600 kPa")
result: 35 kPa
